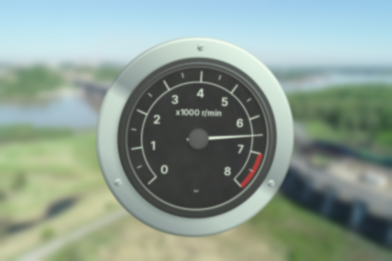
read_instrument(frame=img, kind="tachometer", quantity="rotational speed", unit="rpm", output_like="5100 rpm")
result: 6500 rpm
